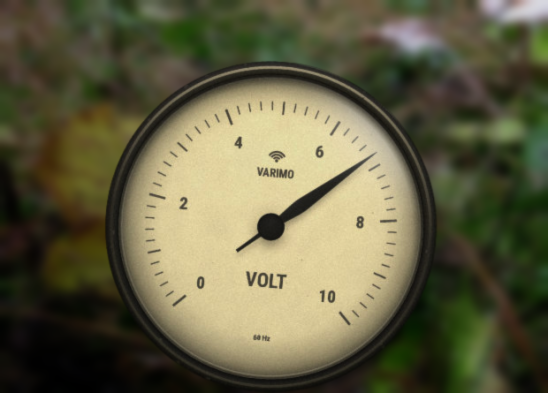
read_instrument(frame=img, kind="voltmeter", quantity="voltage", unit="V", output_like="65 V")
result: 6.8 V
